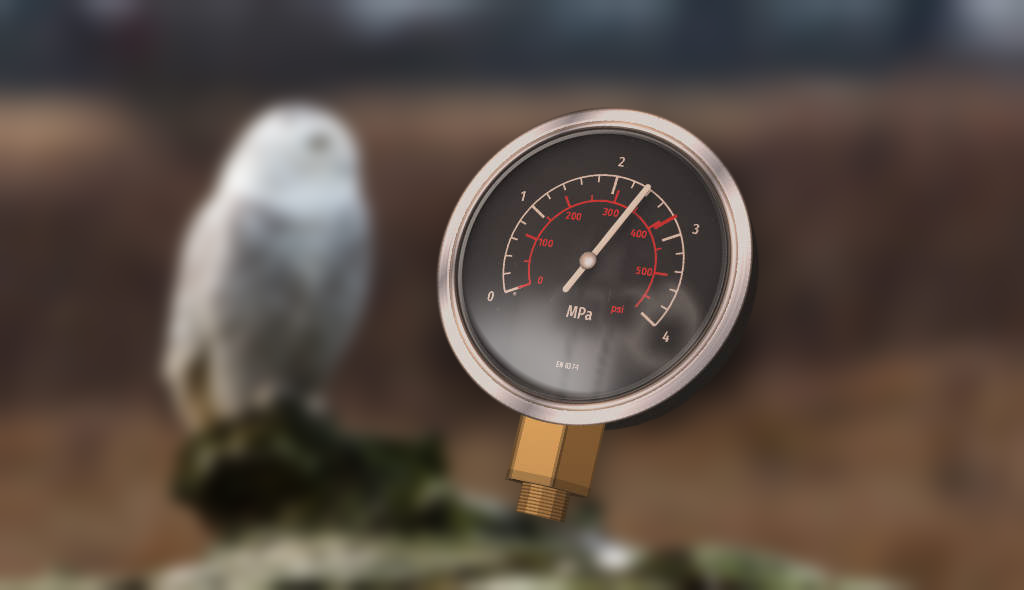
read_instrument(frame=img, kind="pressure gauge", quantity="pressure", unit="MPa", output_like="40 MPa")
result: 2.4 MPa
